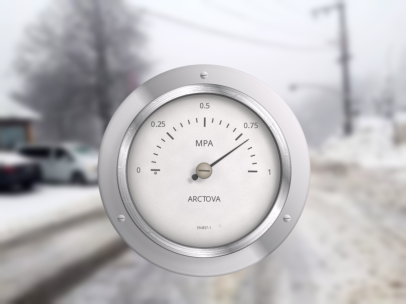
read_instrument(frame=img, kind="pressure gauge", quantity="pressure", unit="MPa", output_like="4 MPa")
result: 0.8 MPa
